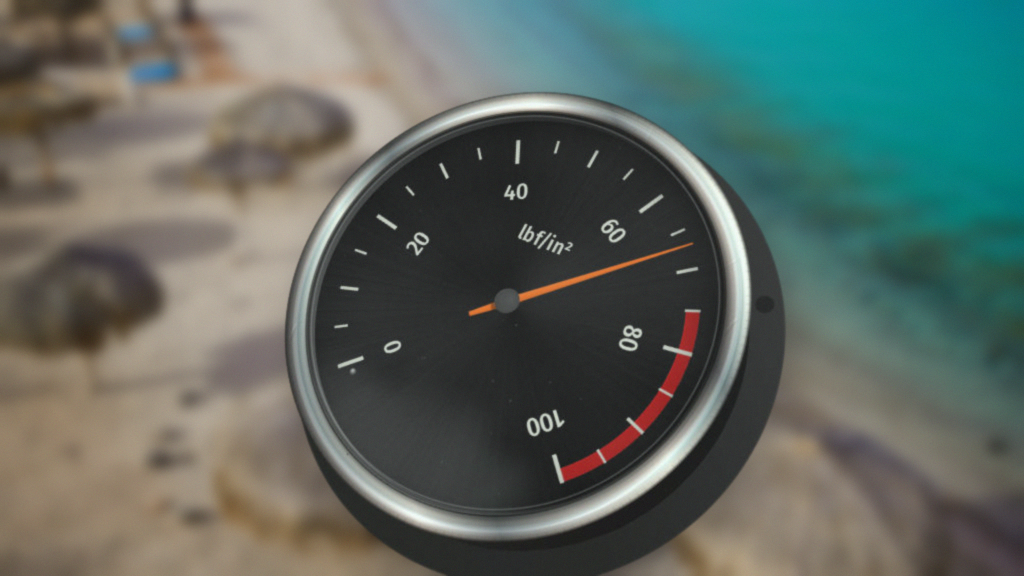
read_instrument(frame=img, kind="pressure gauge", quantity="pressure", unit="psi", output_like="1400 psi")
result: 67.5 psi
